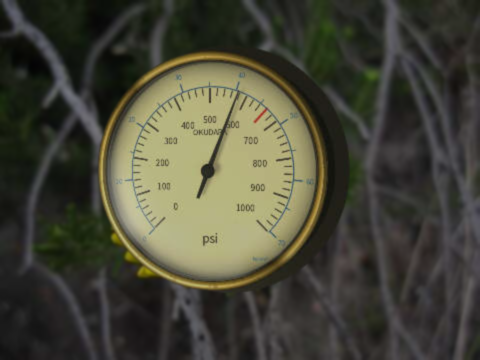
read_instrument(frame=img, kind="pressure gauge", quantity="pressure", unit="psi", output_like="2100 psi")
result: 580 psi
